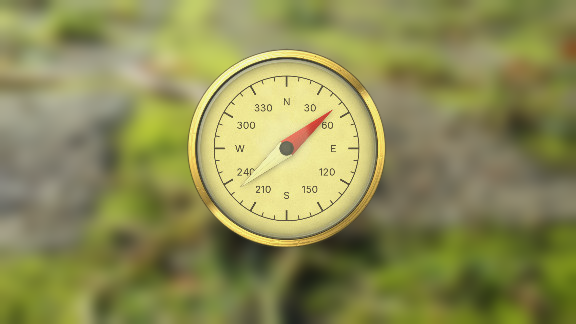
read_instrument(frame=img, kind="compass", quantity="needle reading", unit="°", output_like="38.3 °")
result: 50 °
